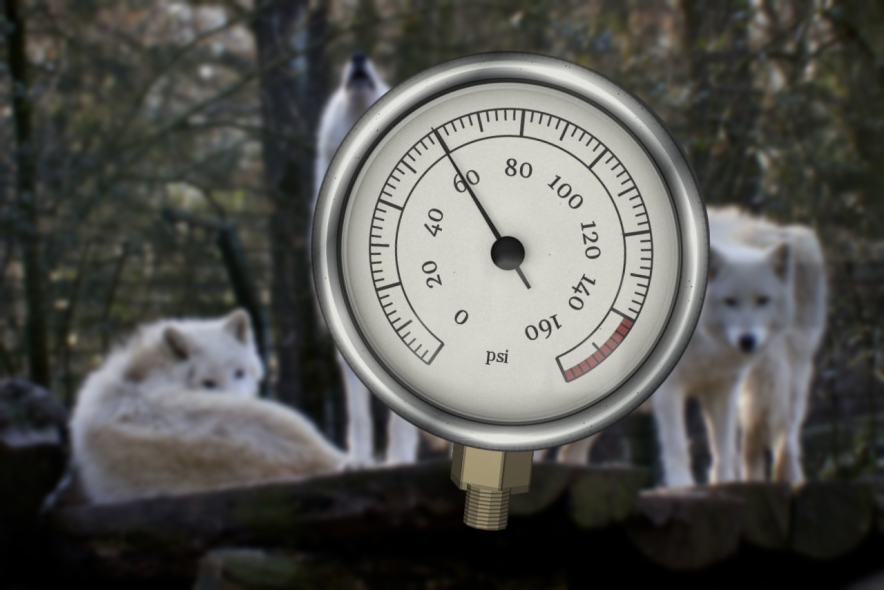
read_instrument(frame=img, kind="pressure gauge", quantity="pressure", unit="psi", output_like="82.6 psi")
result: 60 psi
